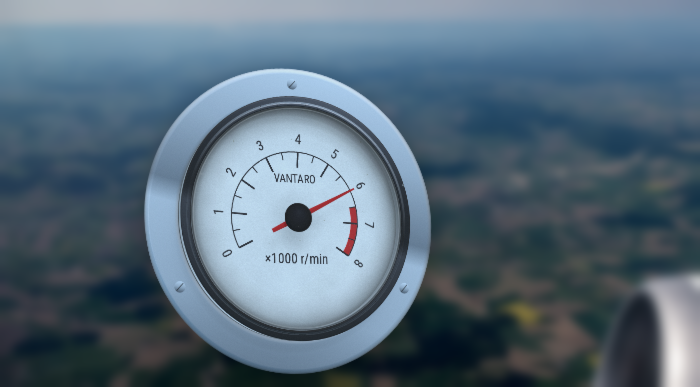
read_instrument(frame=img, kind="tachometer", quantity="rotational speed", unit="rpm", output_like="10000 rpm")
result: 6000 rpm
